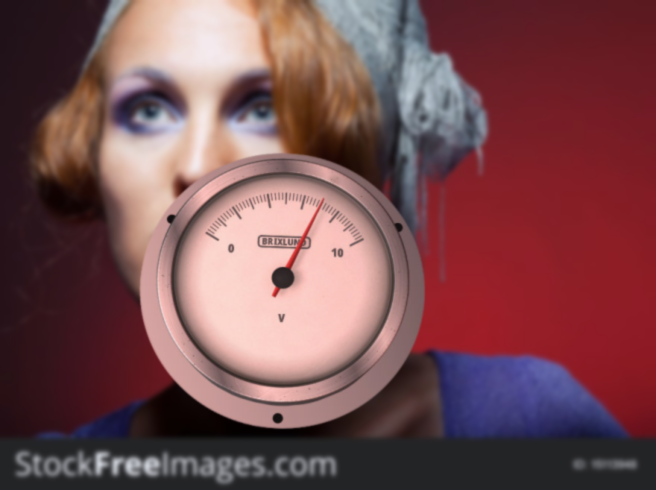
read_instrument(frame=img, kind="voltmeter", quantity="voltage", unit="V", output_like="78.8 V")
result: 7 V
